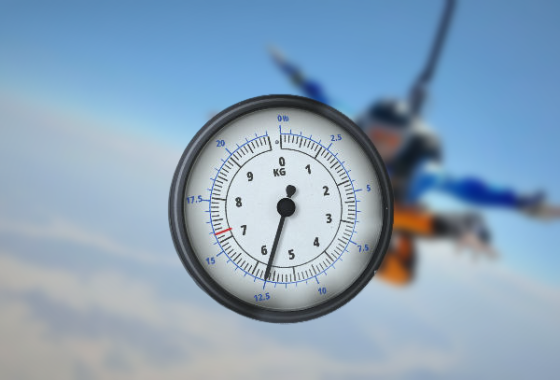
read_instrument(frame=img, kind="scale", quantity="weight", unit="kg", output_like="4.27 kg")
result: 5.7 kg
